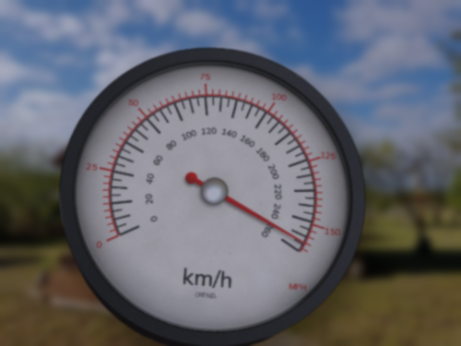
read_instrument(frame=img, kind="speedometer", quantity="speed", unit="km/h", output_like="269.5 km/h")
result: 255 km/h
